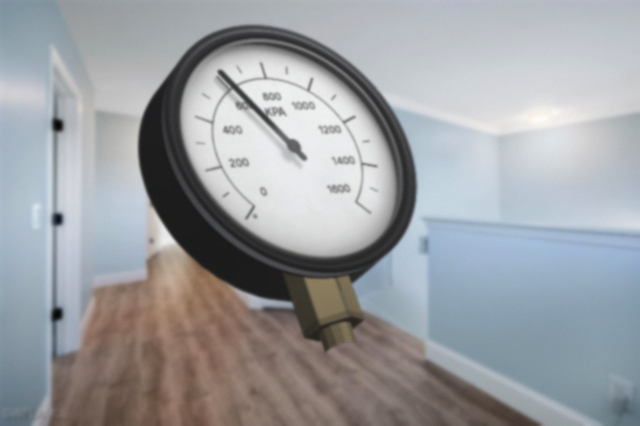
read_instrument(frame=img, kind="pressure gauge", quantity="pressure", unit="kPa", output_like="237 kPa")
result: 600 kPa
